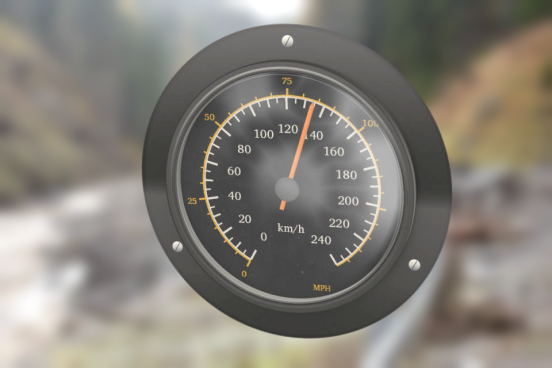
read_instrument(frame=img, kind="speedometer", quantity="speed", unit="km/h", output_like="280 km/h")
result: 135 km/h
